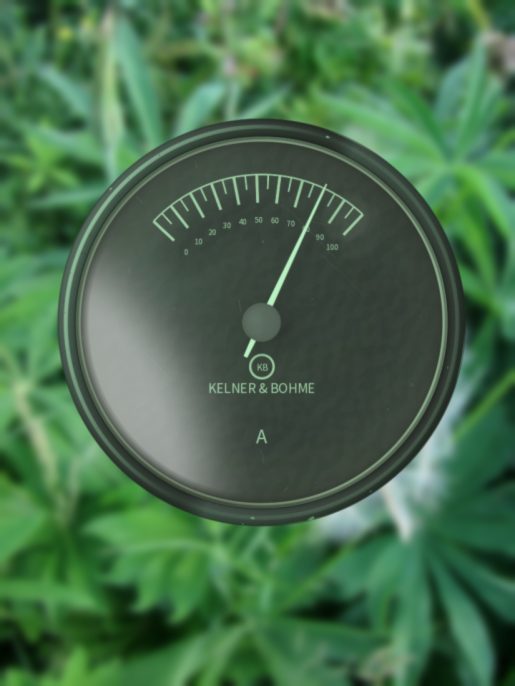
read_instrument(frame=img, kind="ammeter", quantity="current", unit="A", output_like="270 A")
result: 80 A
